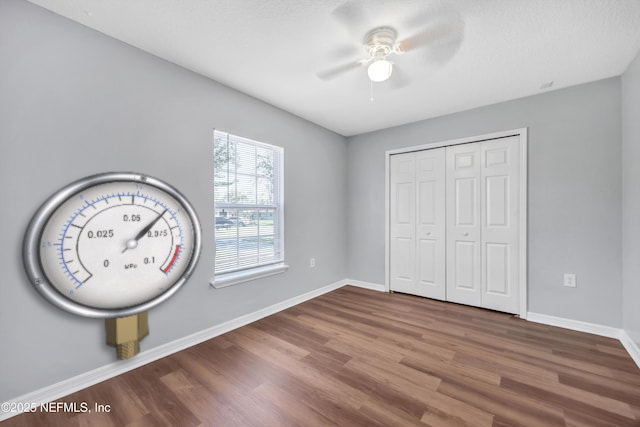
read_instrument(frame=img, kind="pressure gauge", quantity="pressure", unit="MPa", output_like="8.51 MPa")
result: 0.065 MPa
